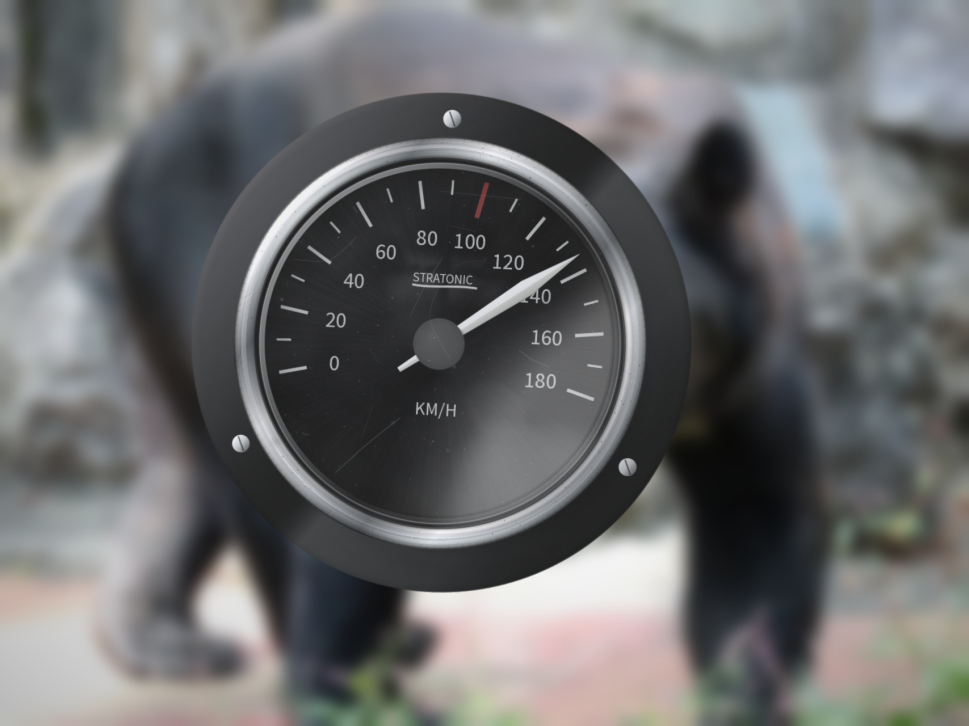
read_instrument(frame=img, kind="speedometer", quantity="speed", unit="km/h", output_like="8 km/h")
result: 135 km/h
